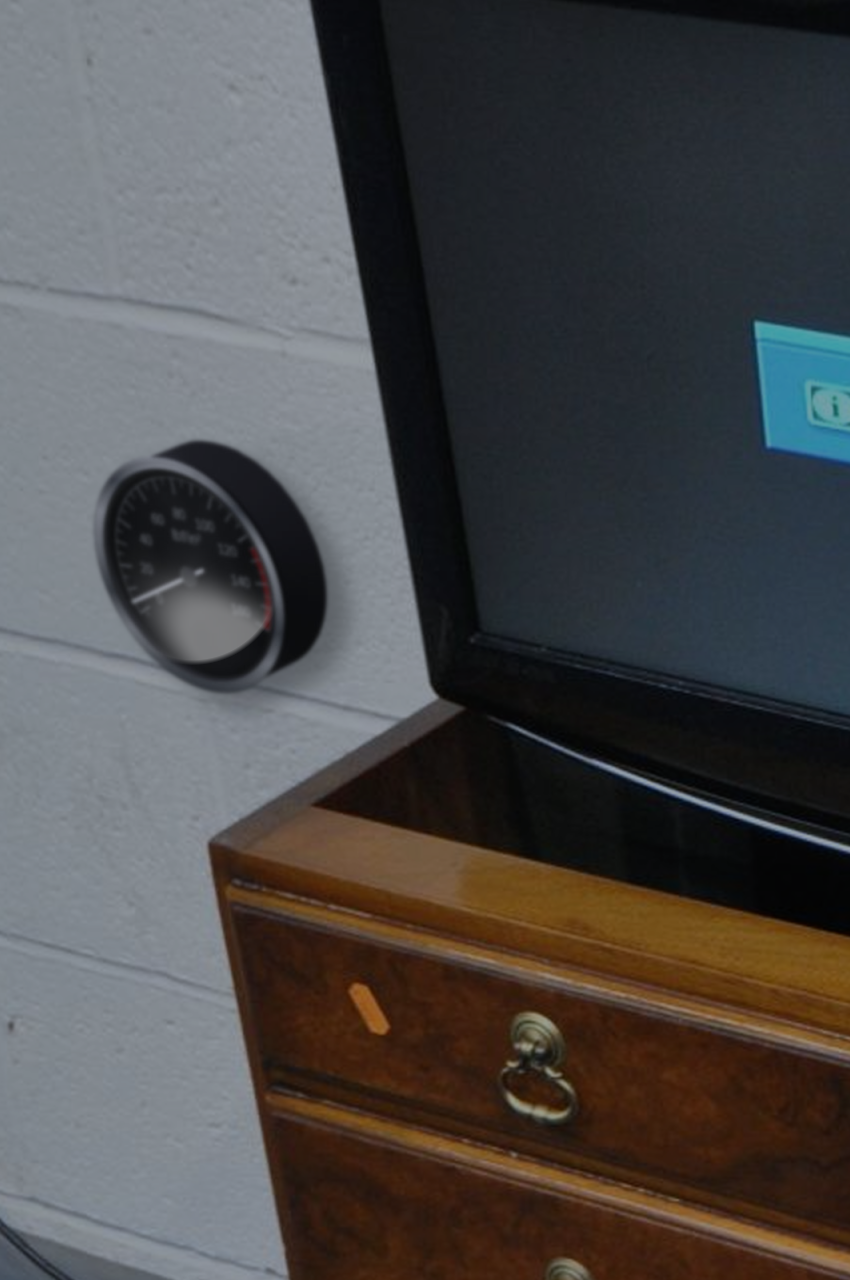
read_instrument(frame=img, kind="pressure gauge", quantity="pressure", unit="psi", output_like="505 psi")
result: 5 psi
